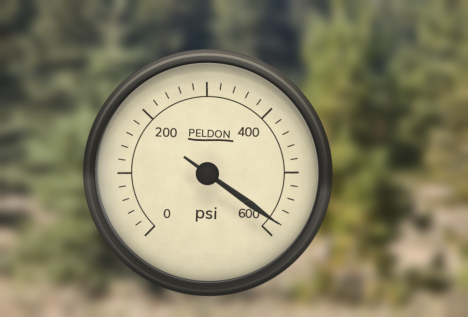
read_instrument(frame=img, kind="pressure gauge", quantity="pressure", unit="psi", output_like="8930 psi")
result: 580 psi
